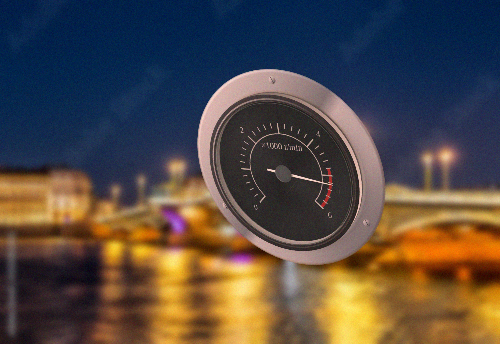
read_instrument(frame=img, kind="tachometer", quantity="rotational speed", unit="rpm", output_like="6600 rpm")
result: 5200 rpm
